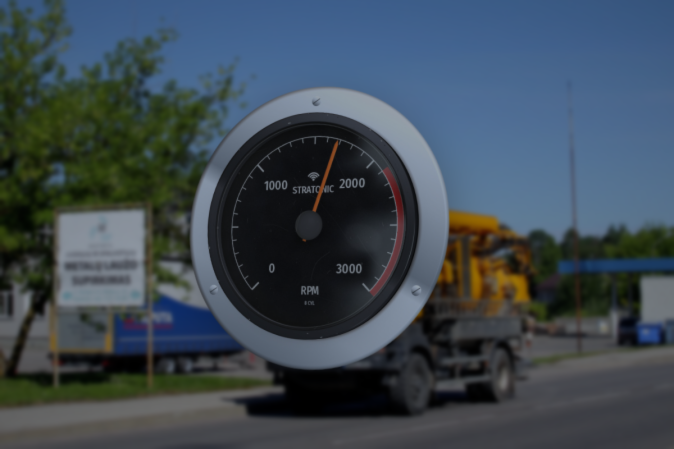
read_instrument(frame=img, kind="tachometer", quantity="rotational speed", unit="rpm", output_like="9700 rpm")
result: 1700 rpm
